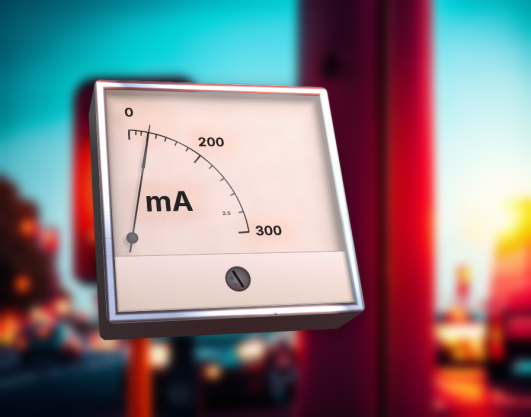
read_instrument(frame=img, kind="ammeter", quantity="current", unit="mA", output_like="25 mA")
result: 100 mA
